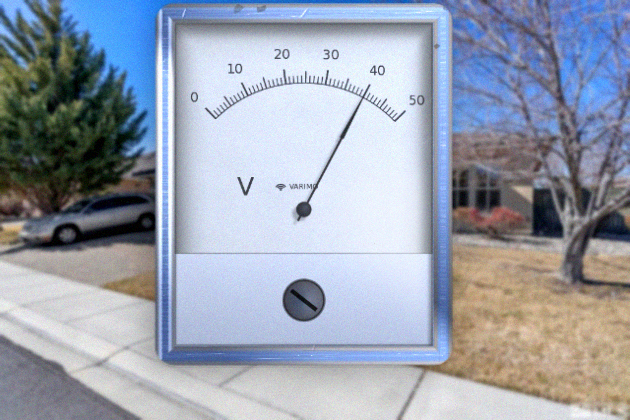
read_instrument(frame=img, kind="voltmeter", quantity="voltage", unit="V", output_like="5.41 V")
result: 40 V
